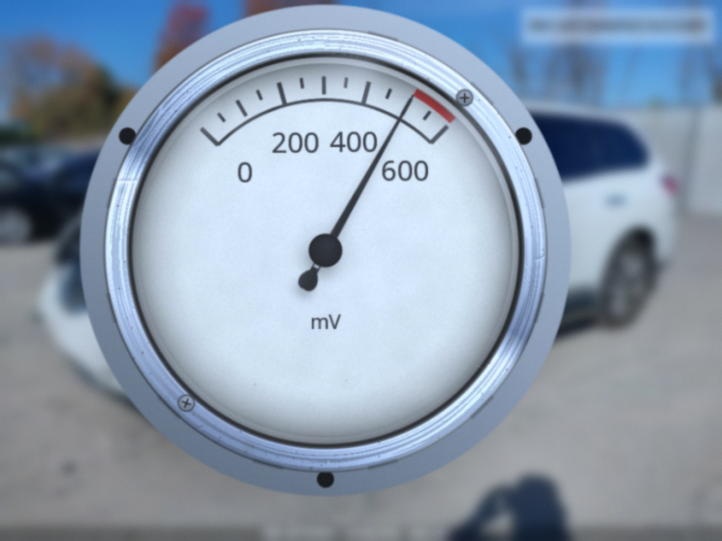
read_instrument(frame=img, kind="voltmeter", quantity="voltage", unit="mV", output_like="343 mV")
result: 500 mV
